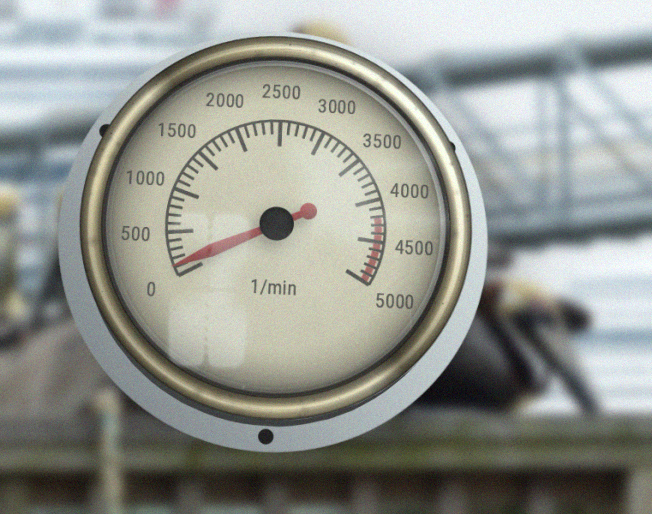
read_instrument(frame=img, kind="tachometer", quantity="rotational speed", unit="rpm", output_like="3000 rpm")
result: 100 rpm
